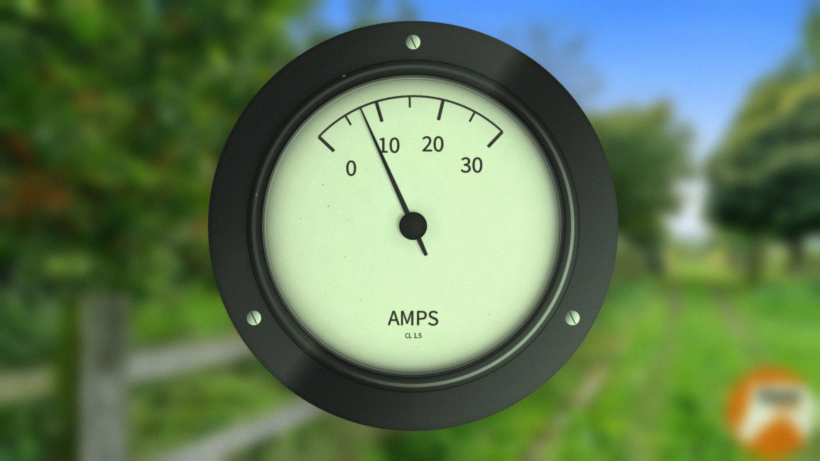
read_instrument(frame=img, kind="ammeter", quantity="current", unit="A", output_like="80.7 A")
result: 7.5 A
